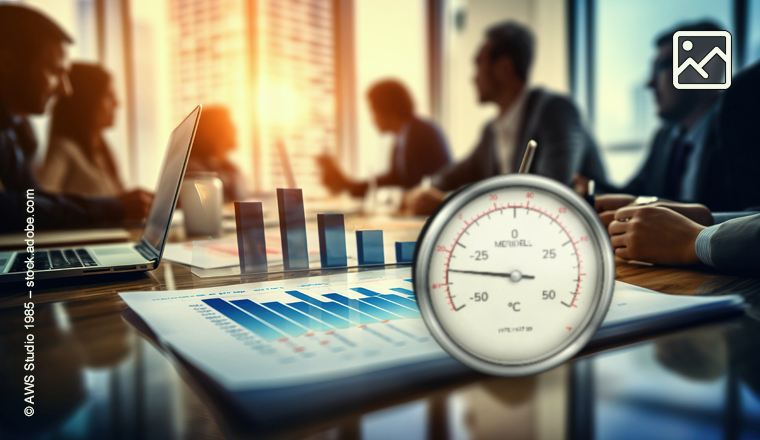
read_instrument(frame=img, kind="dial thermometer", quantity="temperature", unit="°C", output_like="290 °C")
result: -35 °C
